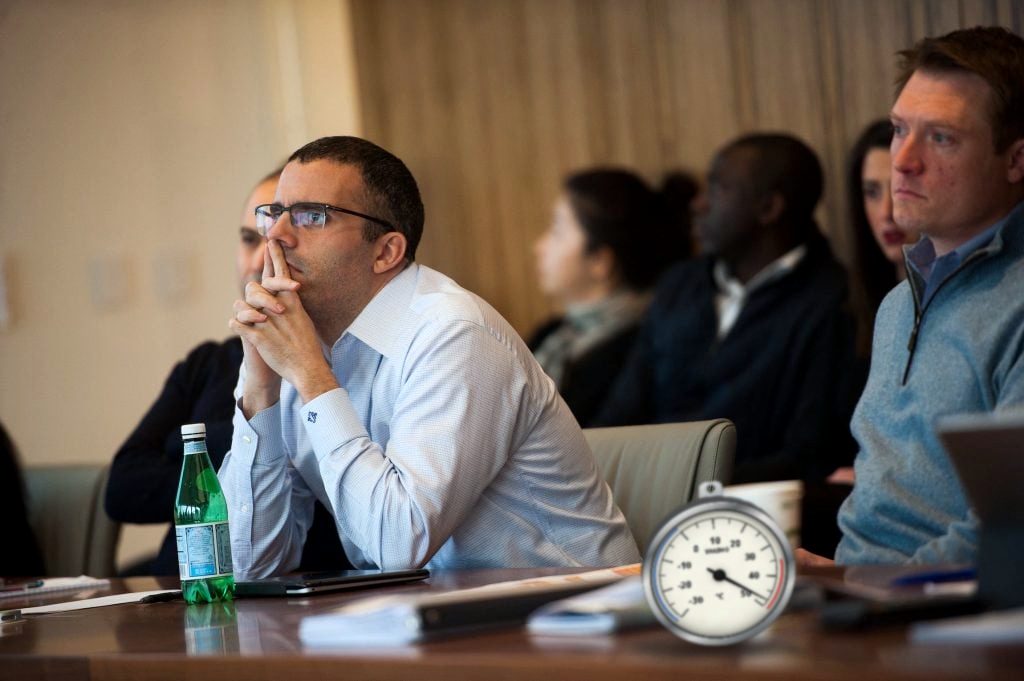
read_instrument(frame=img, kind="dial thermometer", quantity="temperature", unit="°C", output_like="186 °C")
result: 47.5 °C
